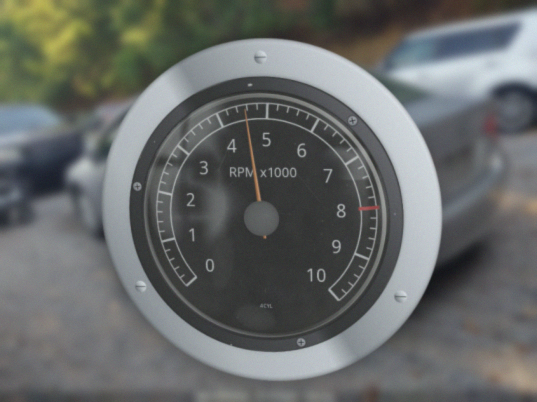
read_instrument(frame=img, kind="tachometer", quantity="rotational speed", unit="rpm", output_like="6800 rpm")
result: 4600 rpm
